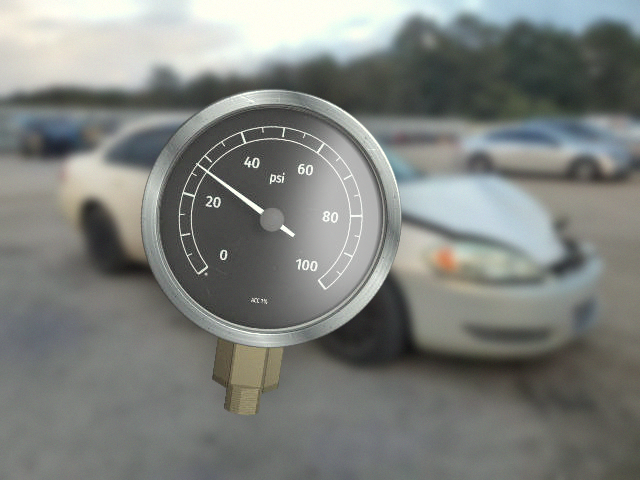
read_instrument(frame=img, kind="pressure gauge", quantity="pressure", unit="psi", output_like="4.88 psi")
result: 27.5 psi
